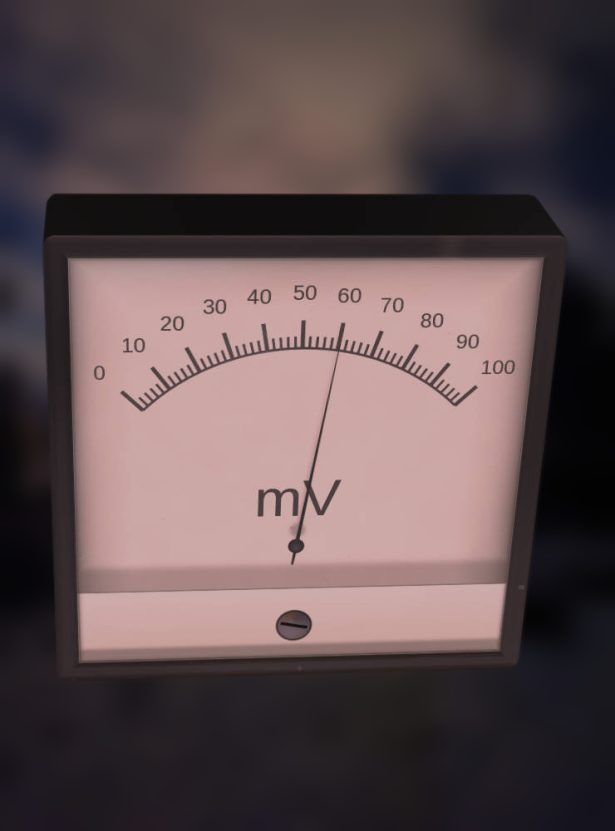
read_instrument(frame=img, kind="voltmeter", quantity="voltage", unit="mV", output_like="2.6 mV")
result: 60 mV
